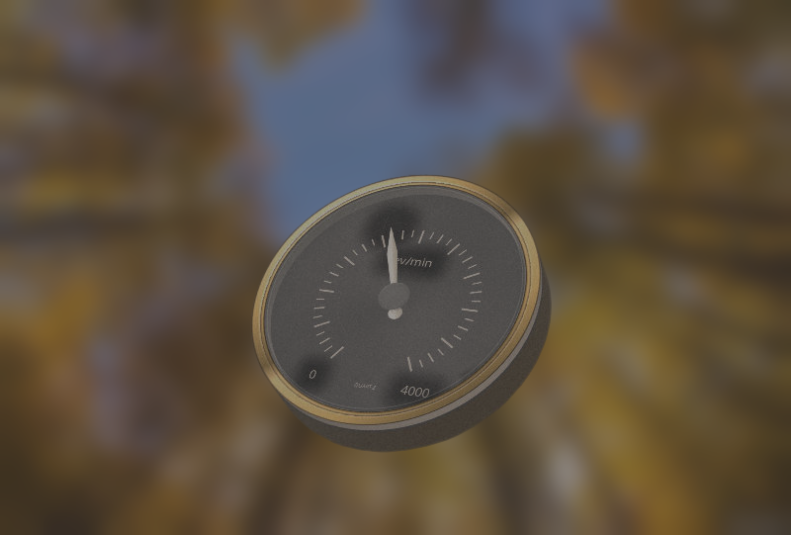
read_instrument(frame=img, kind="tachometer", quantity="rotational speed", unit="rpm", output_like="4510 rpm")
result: 1700 rpm
